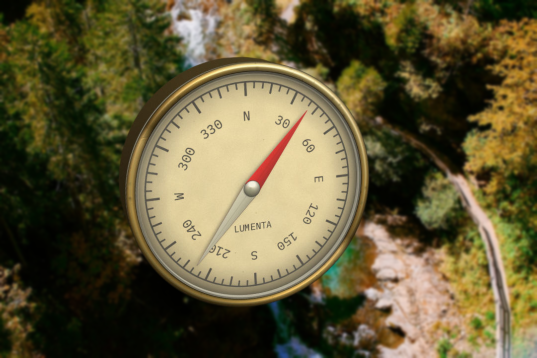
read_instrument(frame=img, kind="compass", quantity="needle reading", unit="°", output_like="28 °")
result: 40 °
